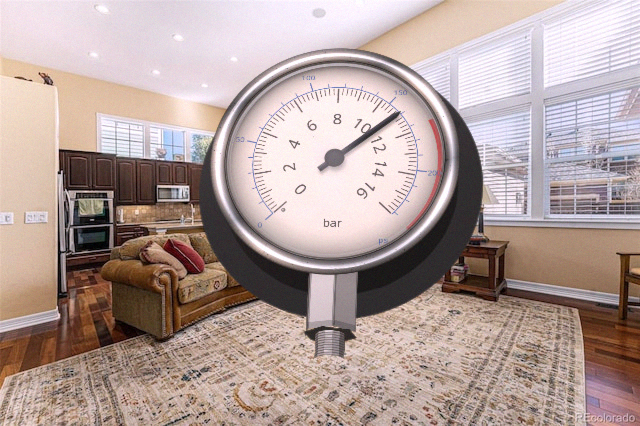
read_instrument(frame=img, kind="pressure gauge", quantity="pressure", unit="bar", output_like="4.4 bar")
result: 11 bar
